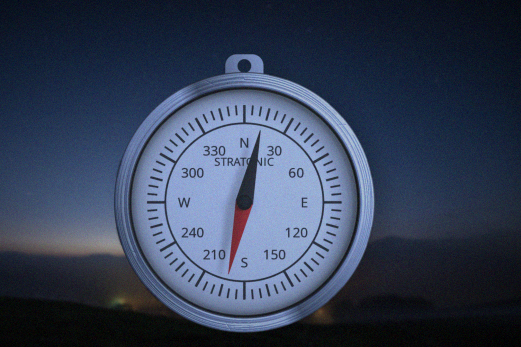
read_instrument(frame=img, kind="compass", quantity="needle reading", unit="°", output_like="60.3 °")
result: 192.5 °
